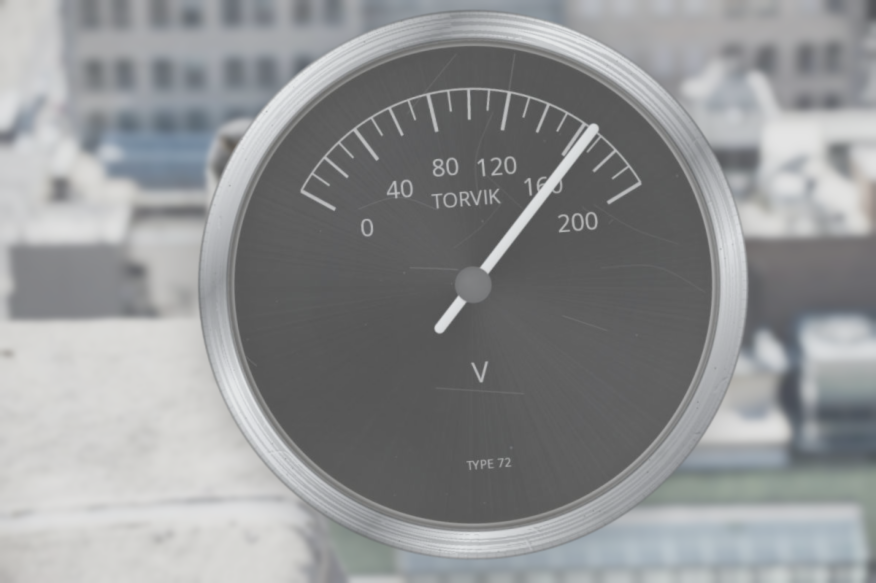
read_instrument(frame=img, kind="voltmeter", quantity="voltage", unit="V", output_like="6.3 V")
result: 165 V
